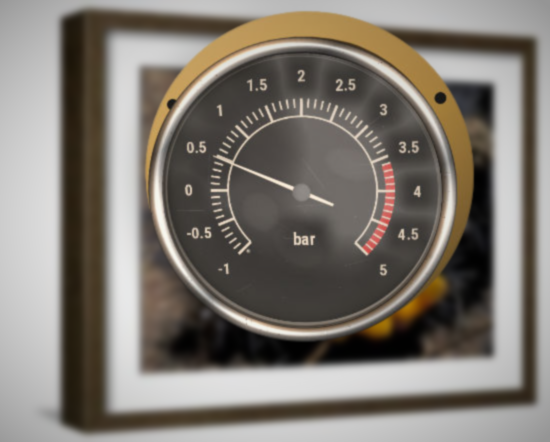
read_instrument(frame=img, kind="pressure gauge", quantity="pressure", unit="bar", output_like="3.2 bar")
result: 0.5 bar
